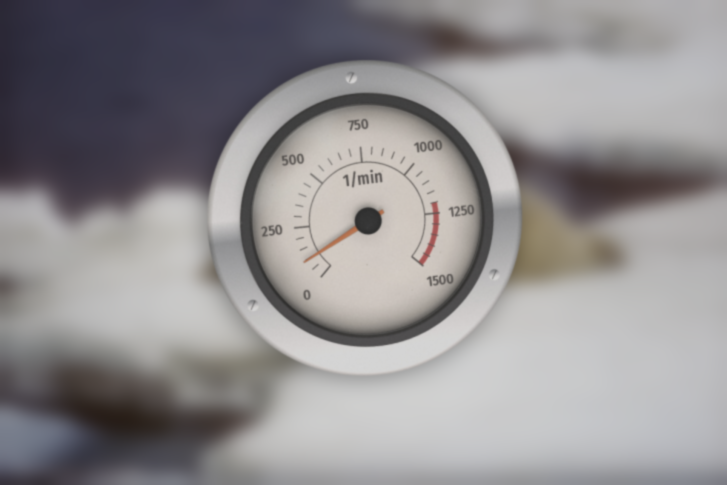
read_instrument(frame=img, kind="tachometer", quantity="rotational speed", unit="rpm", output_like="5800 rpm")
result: 100 rpm
